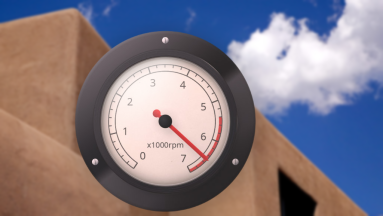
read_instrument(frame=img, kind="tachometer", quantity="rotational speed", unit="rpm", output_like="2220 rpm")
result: 6500 rpm
